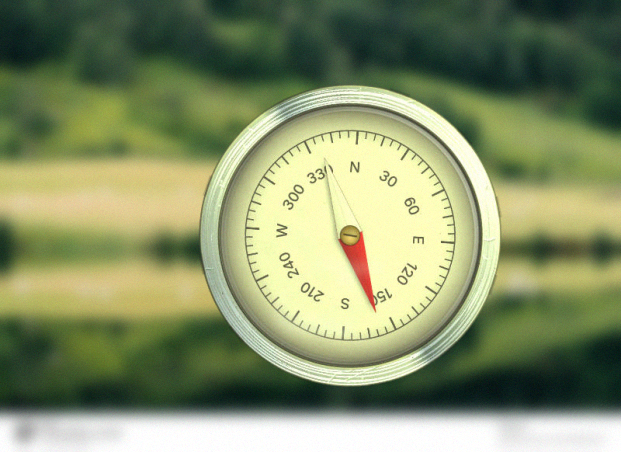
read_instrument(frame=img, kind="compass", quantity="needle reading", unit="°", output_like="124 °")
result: 157.5 °
